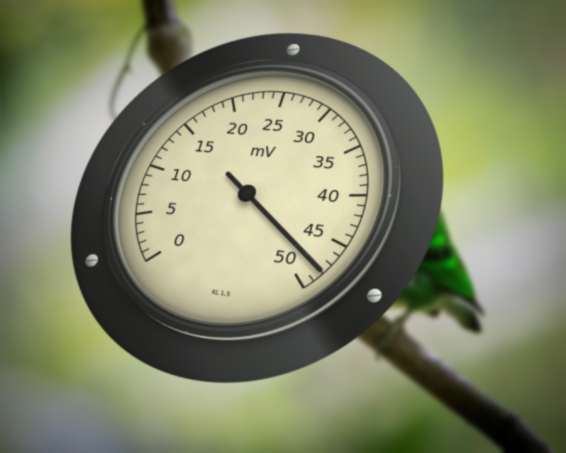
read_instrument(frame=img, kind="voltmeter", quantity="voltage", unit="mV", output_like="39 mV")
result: 48 mV
